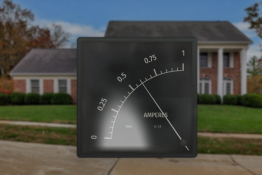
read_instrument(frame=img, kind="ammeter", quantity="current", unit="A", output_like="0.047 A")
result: 0.6 A
